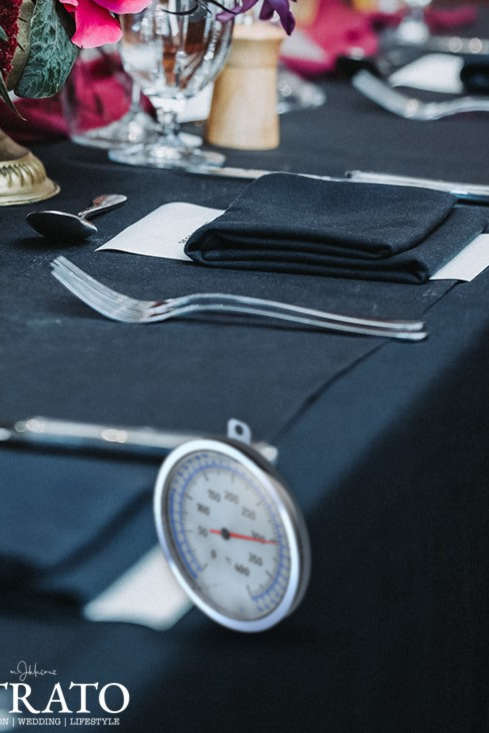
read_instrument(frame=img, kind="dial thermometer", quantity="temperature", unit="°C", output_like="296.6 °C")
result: 300 °C
